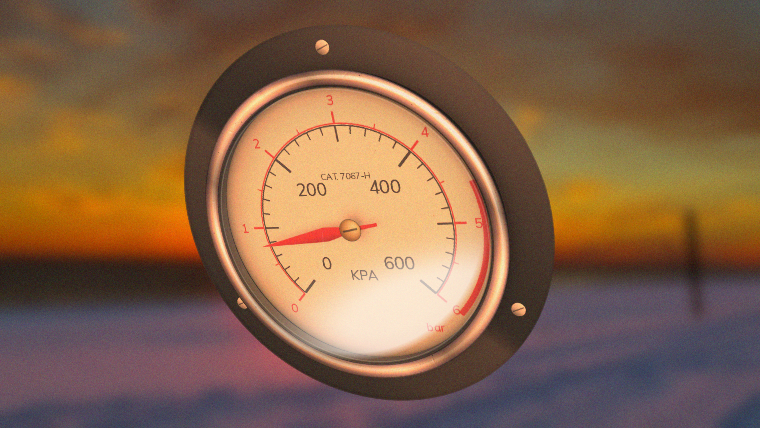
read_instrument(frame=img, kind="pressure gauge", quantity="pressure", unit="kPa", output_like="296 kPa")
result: 80 kPa
